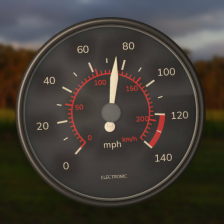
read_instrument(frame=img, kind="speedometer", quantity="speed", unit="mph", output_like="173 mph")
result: 75 mph
